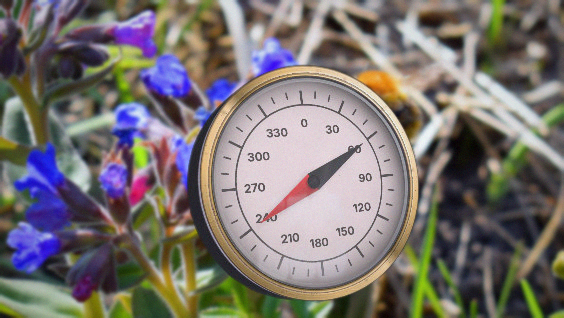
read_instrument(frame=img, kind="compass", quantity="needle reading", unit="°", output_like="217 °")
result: 240 °
